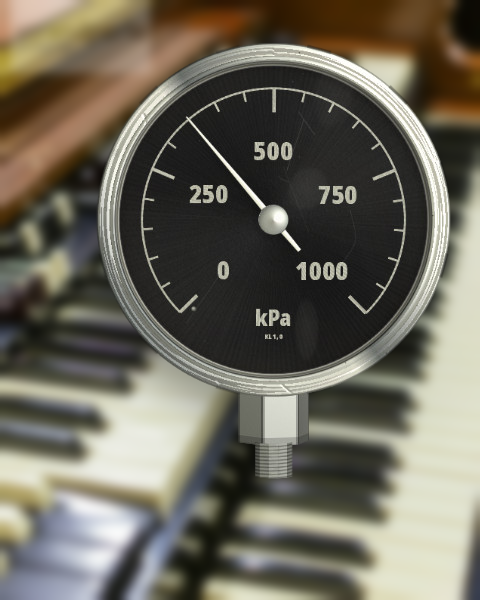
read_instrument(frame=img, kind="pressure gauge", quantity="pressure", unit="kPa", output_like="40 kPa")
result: 350 kPa
